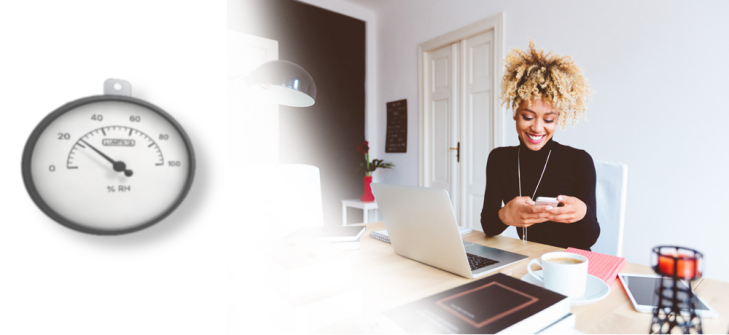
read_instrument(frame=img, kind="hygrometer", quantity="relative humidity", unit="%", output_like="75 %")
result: 24 %
